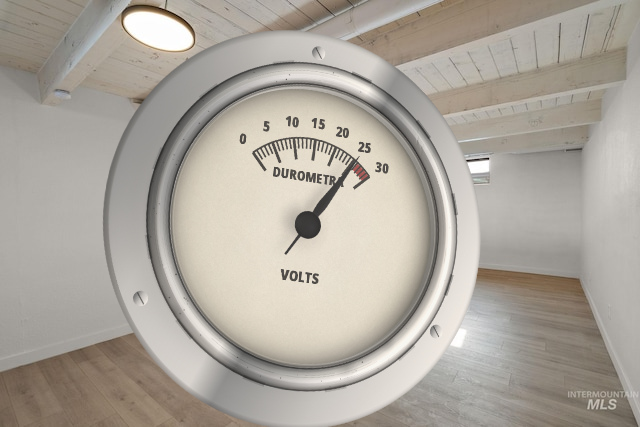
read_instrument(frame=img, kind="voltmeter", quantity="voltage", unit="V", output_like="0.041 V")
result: 25 V
